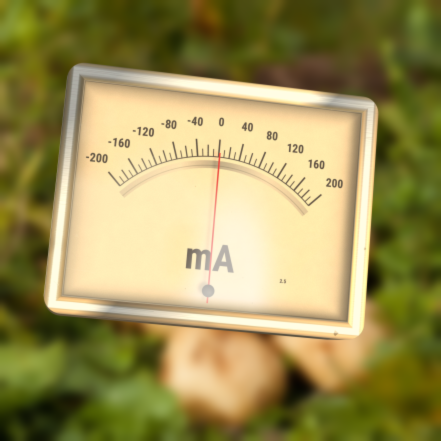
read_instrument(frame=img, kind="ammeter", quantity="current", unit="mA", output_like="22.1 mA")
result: 0 mA
